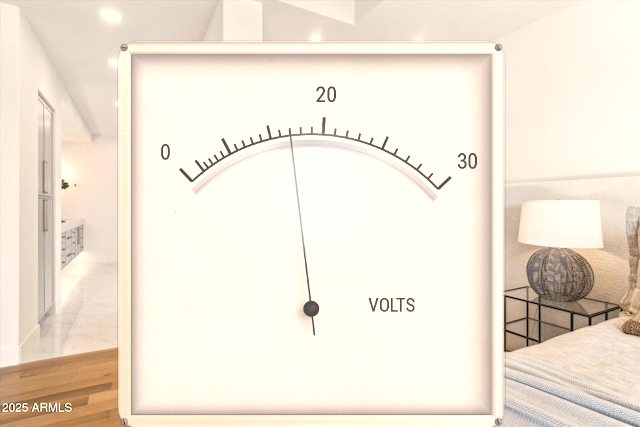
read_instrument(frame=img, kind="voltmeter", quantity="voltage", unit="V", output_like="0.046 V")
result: 17 V
